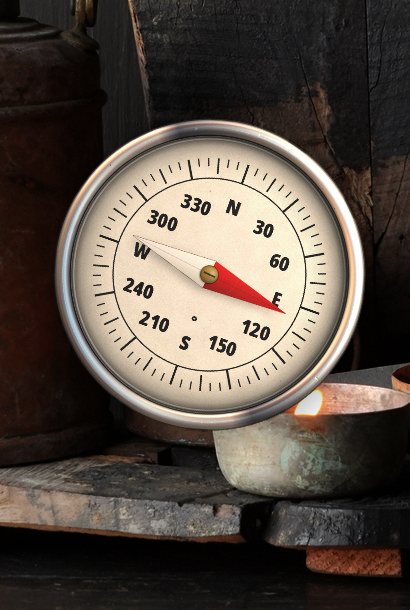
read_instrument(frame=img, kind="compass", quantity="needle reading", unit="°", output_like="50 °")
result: 97.5 °
